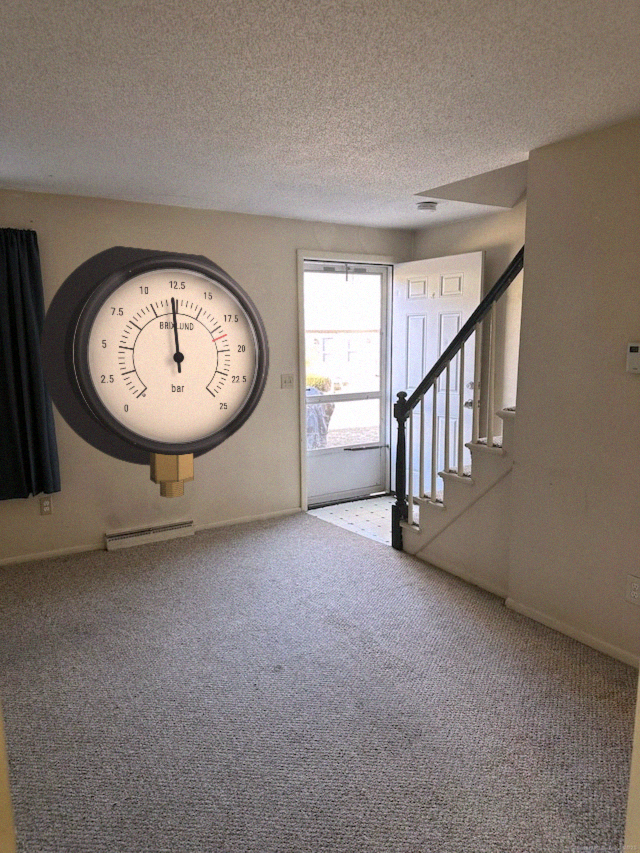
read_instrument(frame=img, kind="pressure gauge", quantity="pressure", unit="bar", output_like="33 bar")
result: 12 bar
